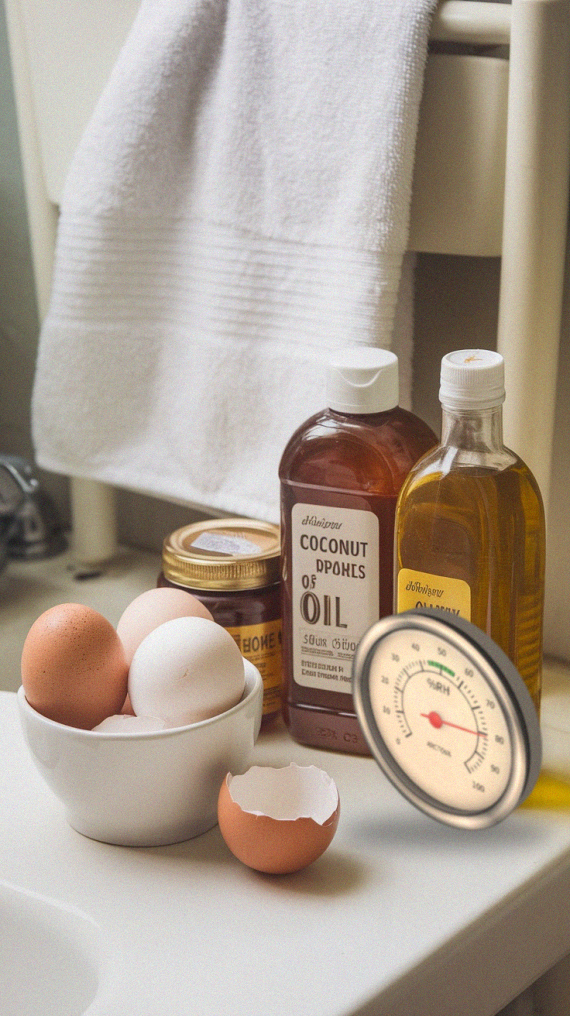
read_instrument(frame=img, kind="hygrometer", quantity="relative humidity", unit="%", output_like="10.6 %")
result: 80 %
